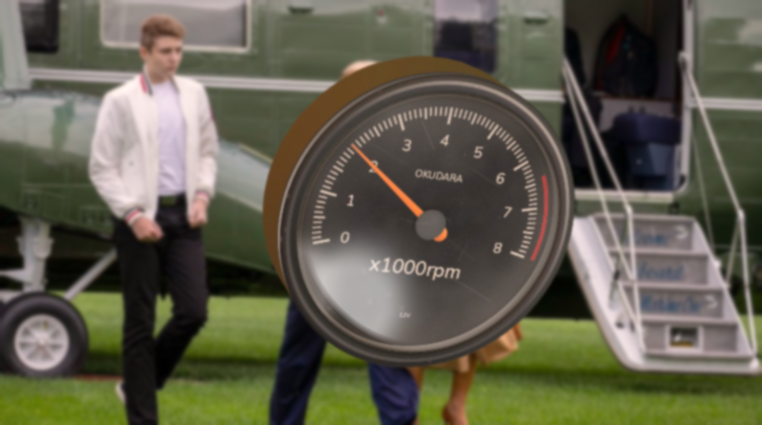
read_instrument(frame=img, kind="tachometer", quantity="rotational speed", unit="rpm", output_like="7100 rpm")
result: 2000 rpm
